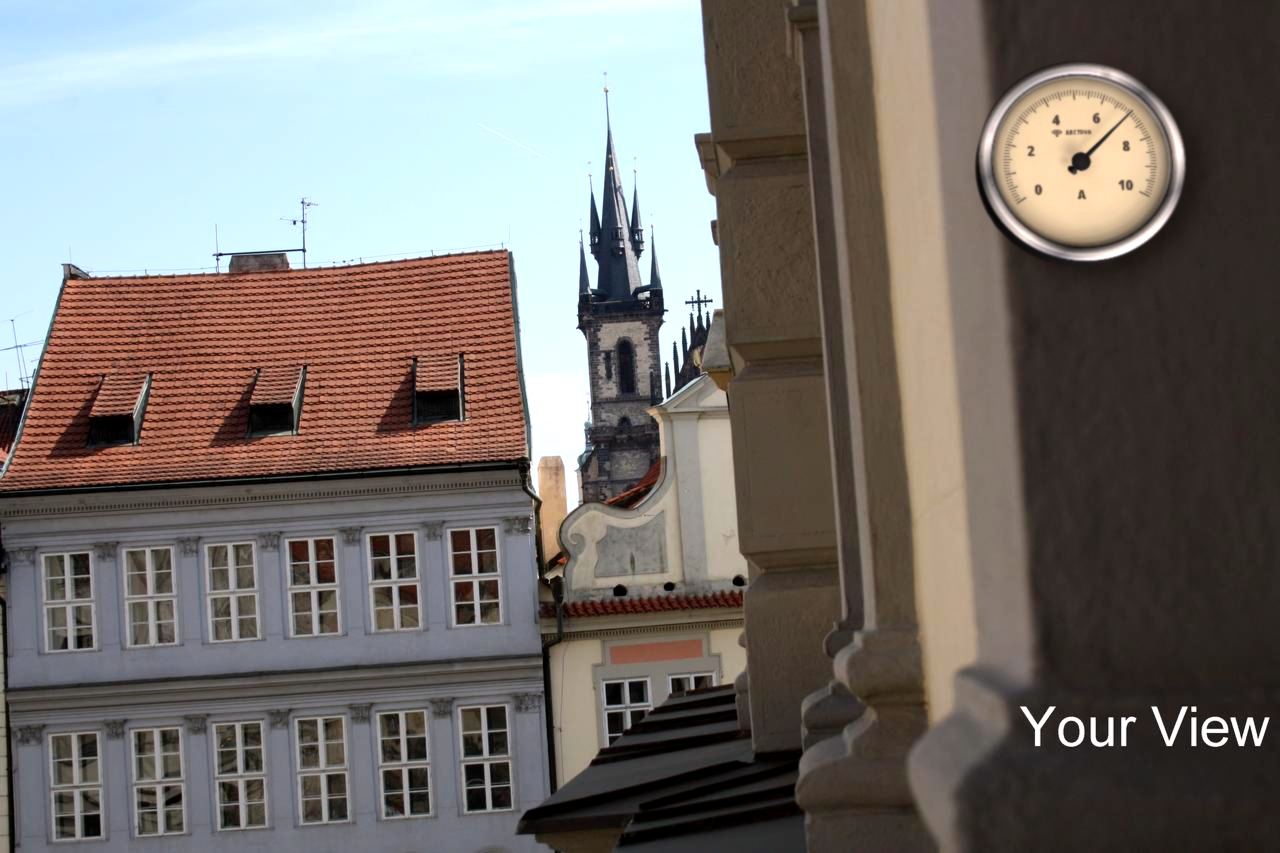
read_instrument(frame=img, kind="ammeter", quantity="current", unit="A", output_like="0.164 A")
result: 7 A
